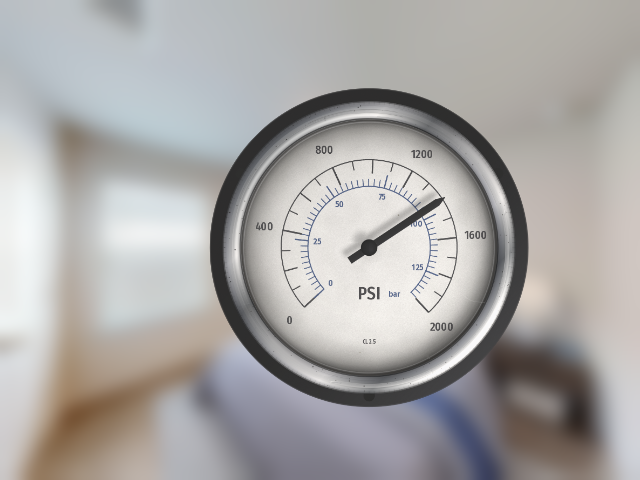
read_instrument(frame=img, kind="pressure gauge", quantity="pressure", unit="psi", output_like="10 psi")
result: 1400 psi
